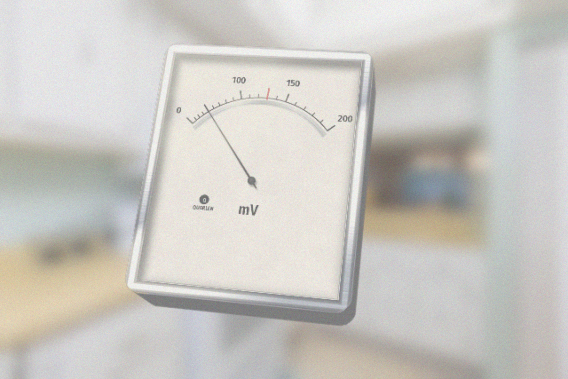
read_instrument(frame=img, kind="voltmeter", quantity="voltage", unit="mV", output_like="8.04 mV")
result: 50 mV
